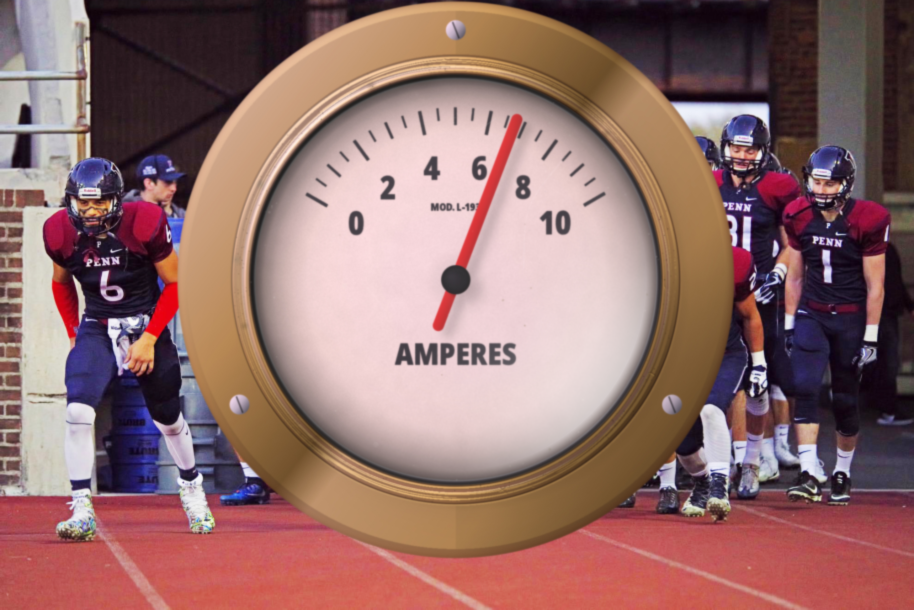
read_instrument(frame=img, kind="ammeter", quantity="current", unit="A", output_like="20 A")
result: 6.75 A
